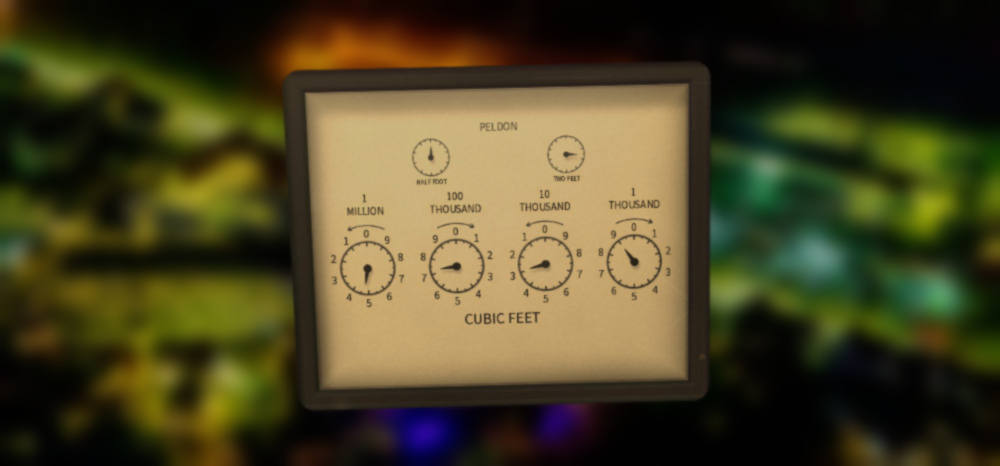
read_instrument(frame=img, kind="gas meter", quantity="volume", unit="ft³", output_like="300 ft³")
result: 472900 ft³
